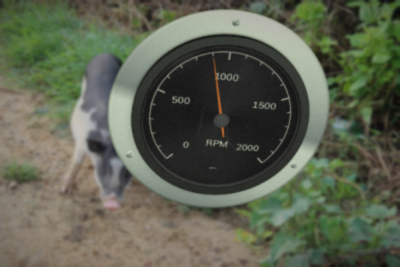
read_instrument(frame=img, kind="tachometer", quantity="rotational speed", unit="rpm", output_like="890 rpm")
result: 900 rpm
